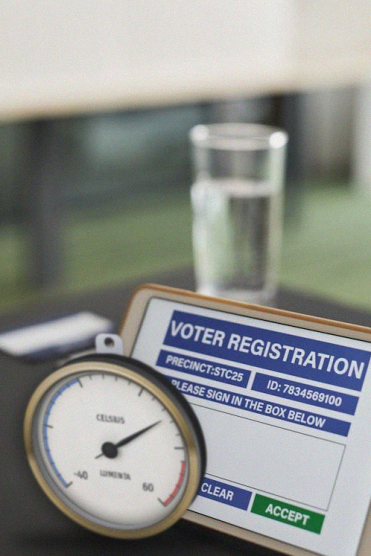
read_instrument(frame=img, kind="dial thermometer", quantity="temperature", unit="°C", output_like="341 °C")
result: 30 °C
